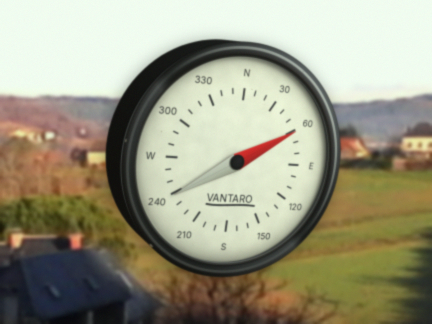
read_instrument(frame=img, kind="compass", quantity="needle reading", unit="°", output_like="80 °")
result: 60 °
